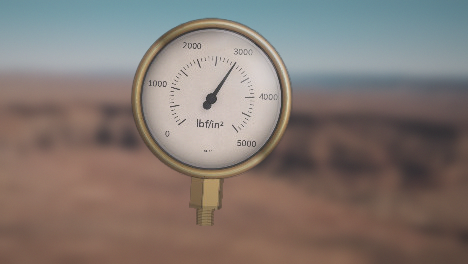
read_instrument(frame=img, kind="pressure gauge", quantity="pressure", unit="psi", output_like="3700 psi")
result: 3000 psi
